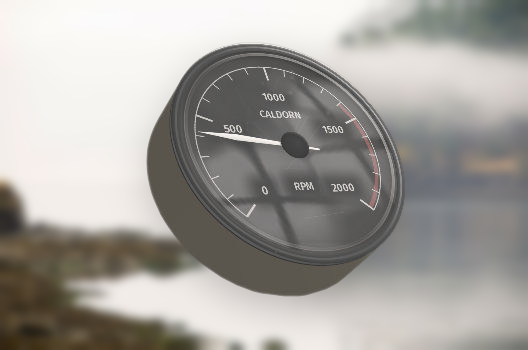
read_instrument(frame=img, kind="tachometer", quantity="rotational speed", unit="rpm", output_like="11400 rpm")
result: 400 rpm
